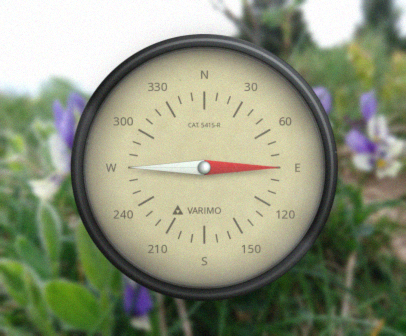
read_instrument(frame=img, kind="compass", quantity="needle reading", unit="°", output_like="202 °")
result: 90 °
